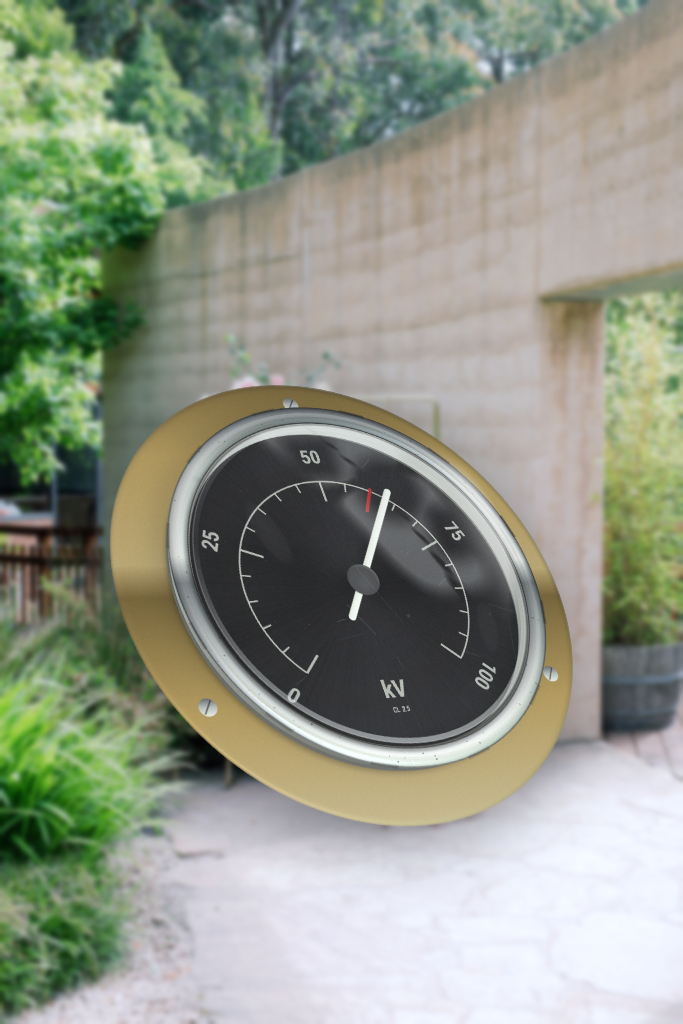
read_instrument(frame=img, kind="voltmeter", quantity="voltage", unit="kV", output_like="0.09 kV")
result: 62.5 kV
